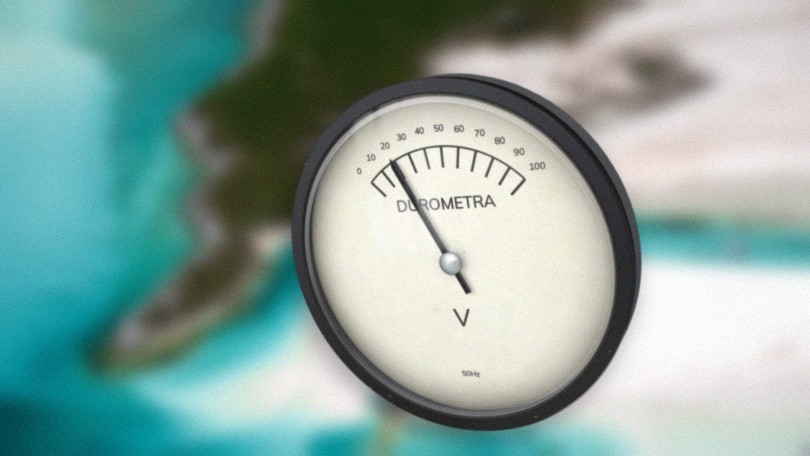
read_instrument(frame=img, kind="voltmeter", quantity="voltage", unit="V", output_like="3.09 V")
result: 20 V
